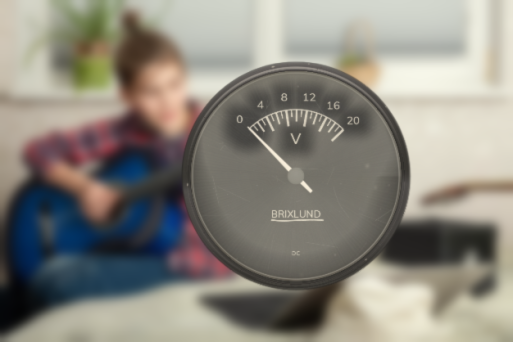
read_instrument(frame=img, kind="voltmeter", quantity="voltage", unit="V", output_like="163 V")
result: 0 V
